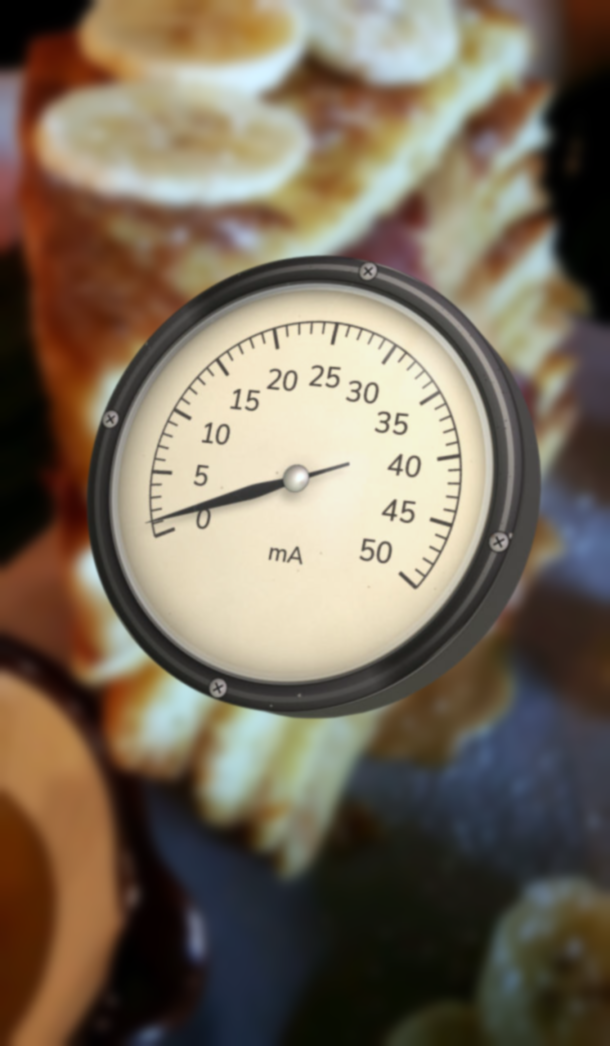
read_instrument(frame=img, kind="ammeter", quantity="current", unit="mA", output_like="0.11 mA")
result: 1 mA
